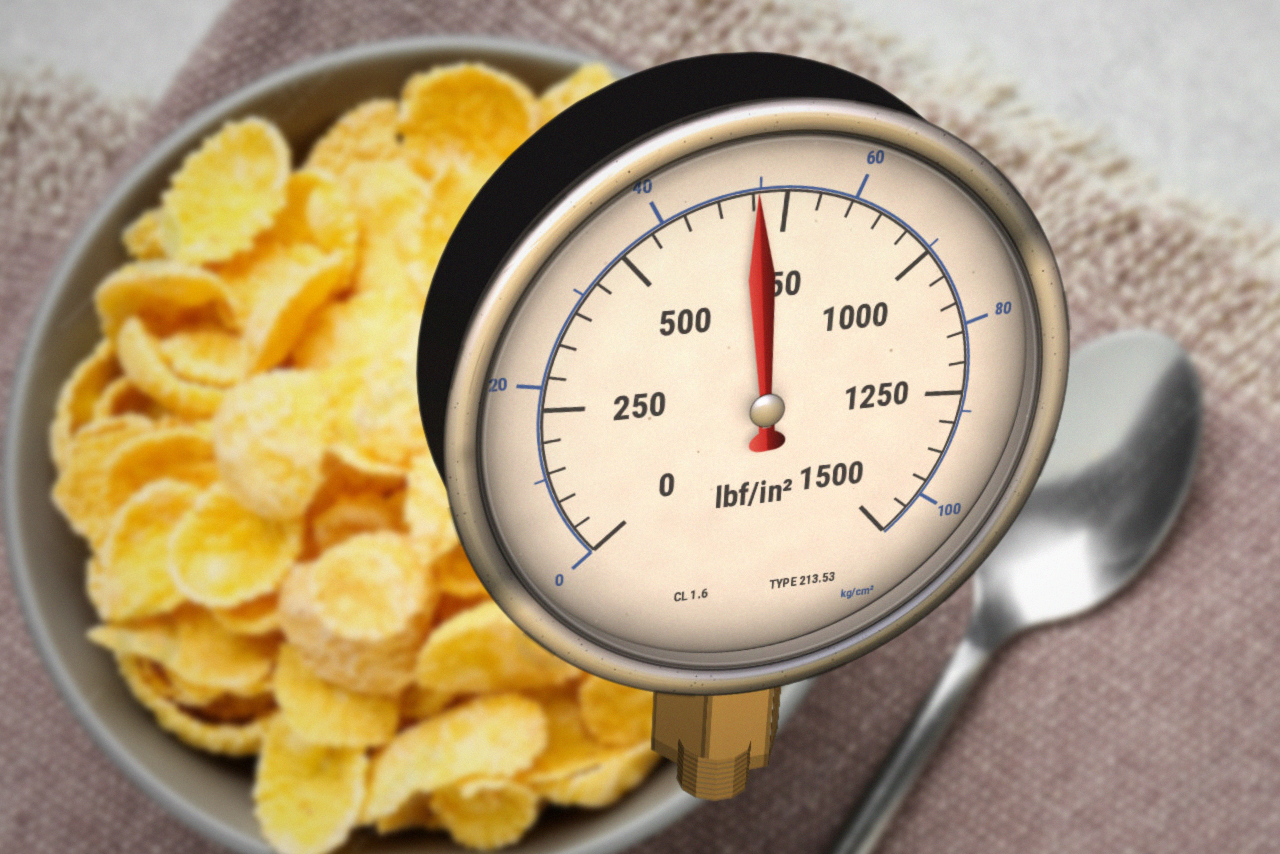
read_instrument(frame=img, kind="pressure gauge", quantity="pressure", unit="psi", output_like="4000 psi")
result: 700 psi
